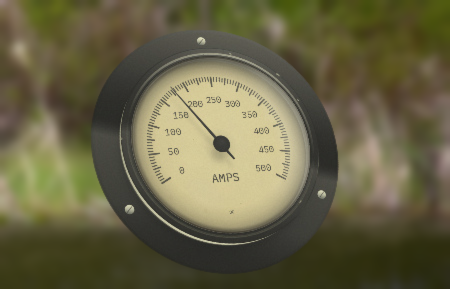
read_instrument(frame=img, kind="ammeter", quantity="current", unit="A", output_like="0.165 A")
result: 175 A
